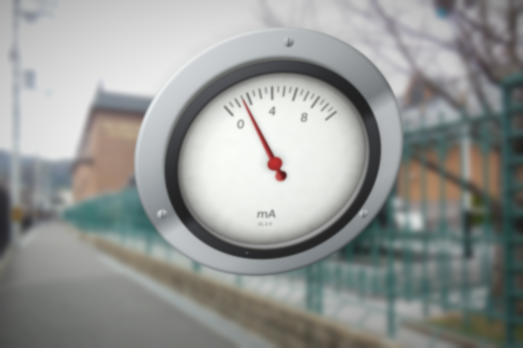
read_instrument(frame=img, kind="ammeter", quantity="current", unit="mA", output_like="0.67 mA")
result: 1.5 mA
